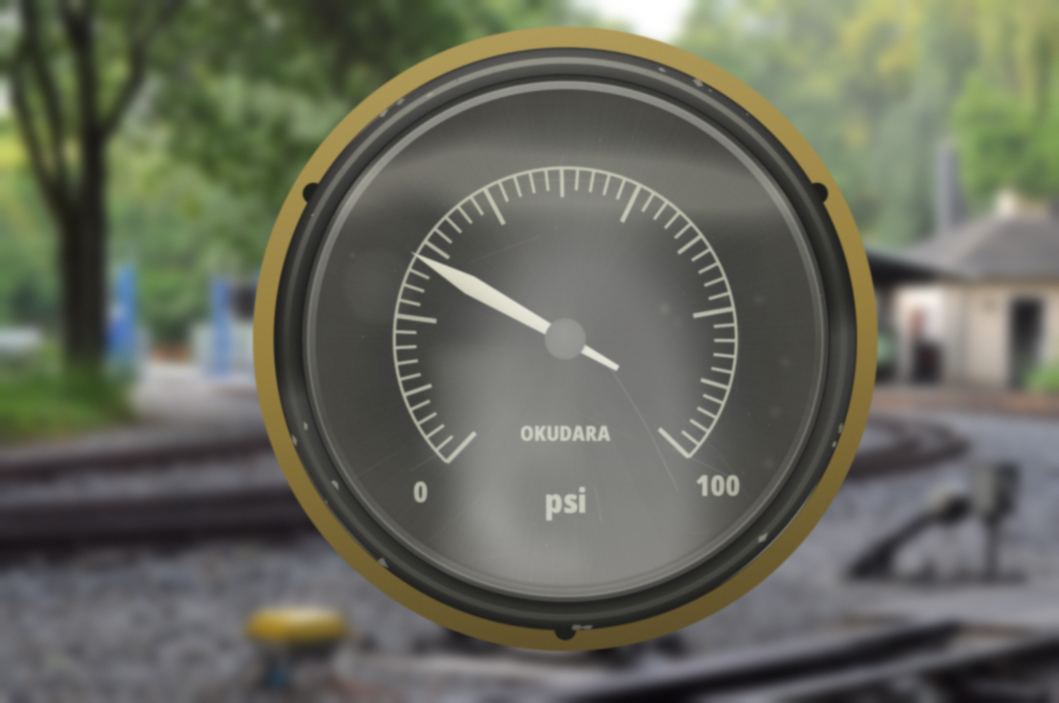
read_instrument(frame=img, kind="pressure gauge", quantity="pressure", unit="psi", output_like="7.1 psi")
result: 28 psi
